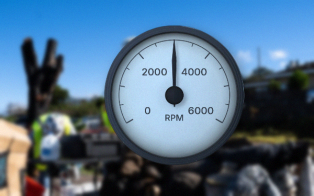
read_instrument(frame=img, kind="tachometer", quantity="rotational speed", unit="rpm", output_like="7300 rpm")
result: 3000 rpm
